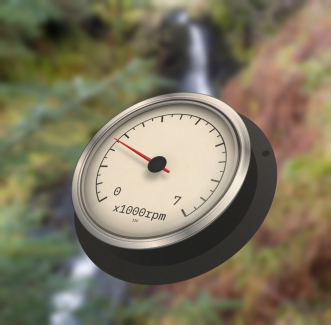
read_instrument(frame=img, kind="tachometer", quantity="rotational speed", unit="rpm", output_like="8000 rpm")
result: 1750 rpm
